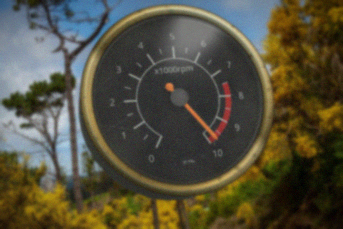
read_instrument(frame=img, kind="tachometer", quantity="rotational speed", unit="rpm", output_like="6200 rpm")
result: 9750 rpm
